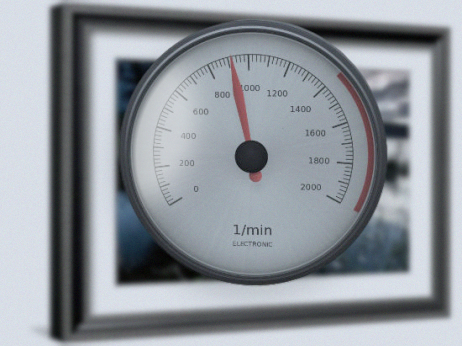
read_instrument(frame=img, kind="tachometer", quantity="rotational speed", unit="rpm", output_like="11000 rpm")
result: 920 rpm
